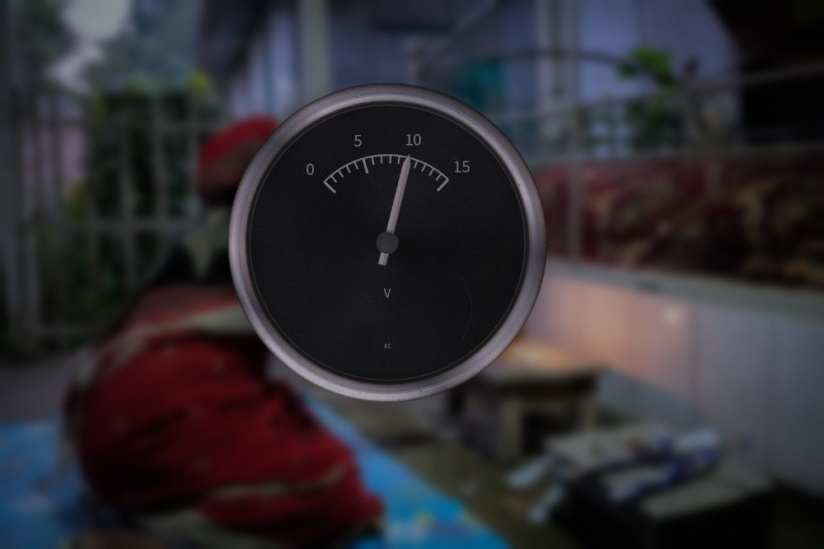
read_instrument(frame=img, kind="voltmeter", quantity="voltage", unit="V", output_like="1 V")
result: 10 V
